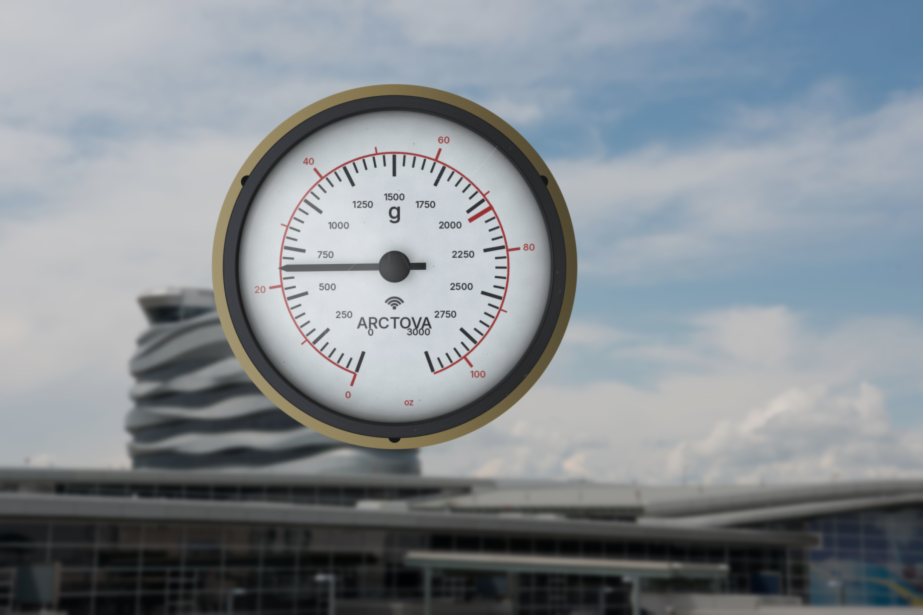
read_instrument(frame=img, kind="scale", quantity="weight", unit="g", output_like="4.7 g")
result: 650 g
